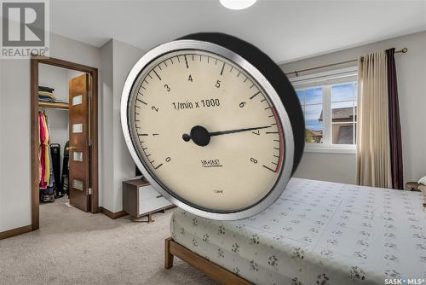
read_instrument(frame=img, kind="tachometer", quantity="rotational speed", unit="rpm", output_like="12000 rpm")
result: 6800 rpm
